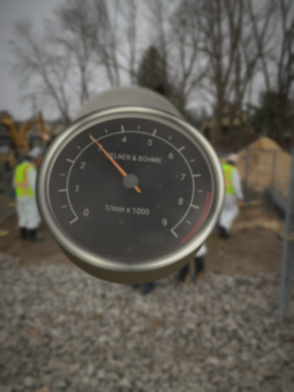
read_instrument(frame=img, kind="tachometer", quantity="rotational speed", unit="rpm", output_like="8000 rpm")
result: 3000 rpm
